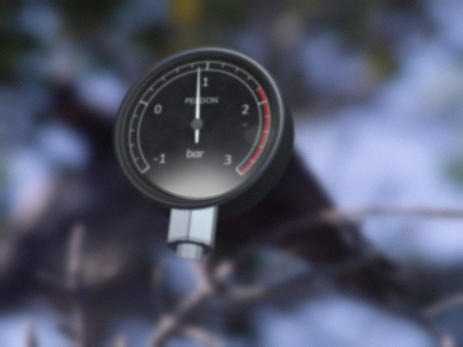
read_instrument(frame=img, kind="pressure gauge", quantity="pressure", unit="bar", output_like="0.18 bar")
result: 0.9 bar
